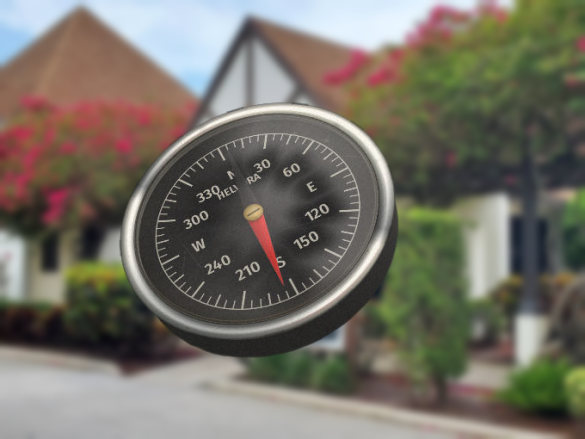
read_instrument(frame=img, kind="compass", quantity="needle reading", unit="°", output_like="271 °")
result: 185 °
